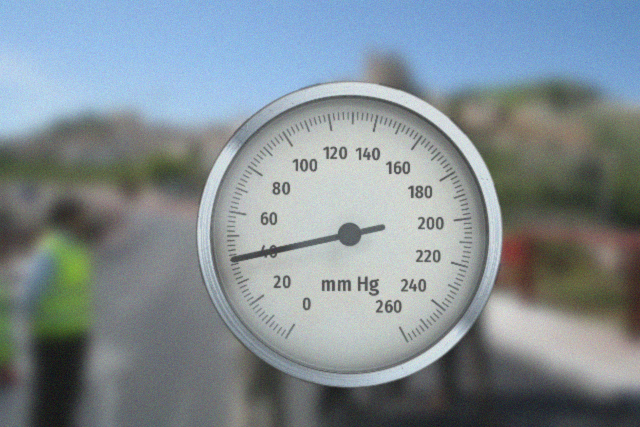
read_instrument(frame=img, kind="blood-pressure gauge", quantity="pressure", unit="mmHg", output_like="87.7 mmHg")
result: 40 mmHg
